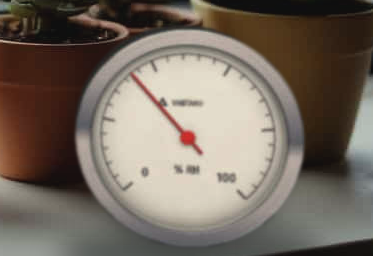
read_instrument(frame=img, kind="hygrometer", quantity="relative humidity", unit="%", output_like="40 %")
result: 34 %
